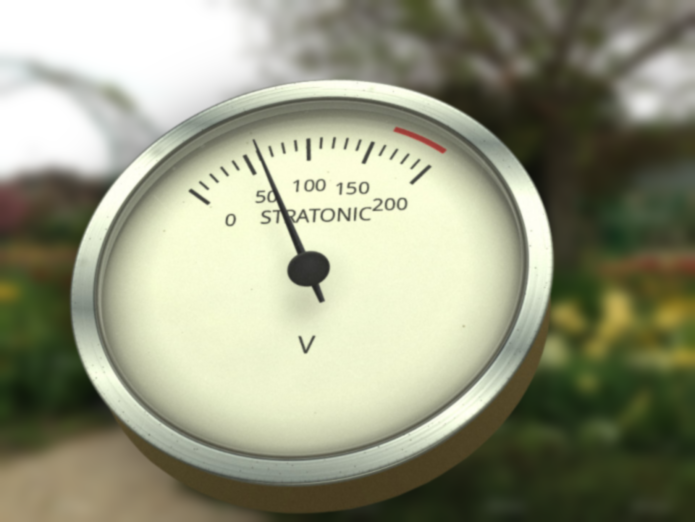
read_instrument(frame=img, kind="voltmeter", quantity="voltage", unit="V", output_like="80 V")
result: 60 V
